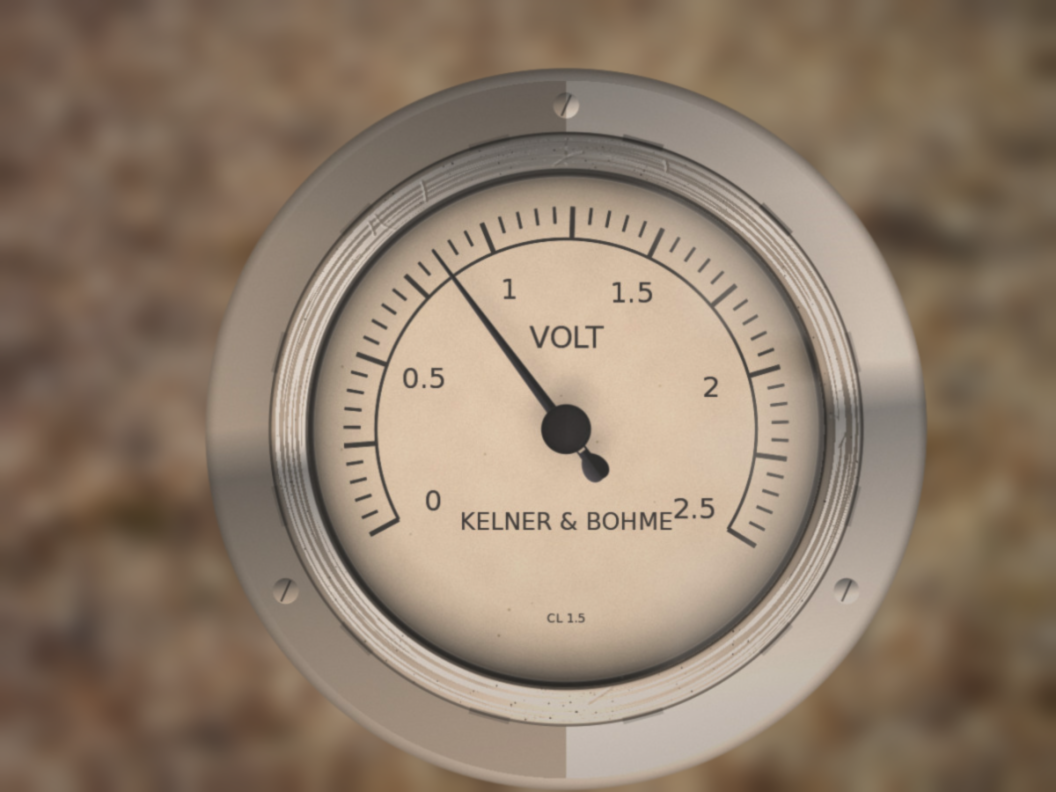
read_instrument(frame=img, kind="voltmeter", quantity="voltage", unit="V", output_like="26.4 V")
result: 0.85 V
